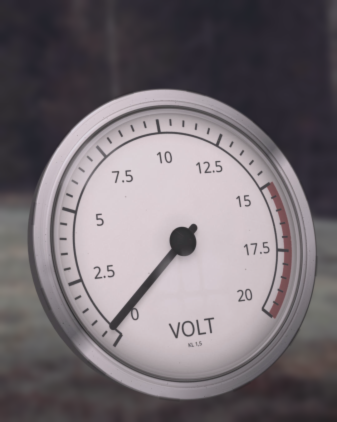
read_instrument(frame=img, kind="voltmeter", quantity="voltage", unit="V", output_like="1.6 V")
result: 0.5 V
